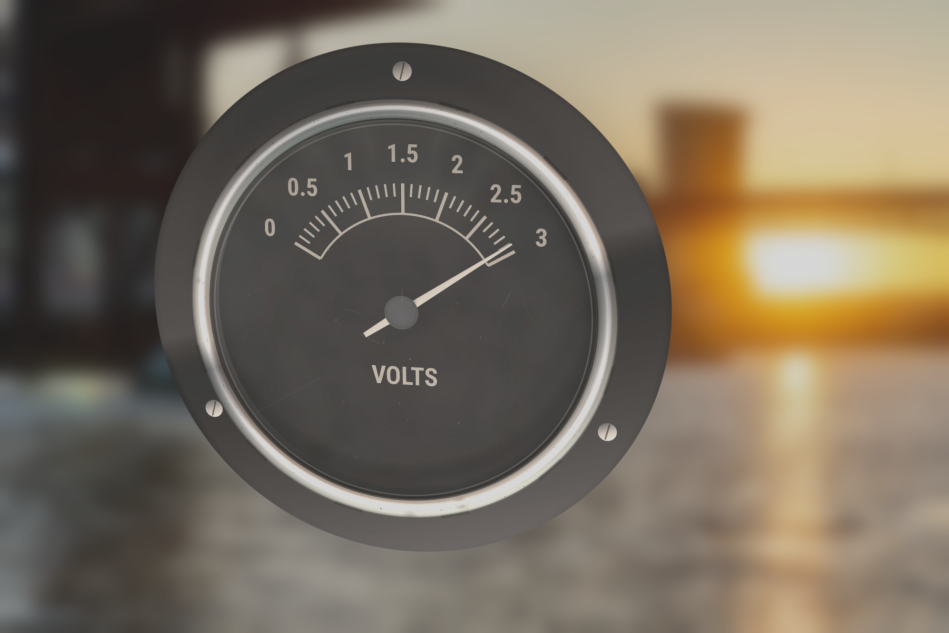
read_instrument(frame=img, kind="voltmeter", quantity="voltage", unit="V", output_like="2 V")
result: 2.9 V
